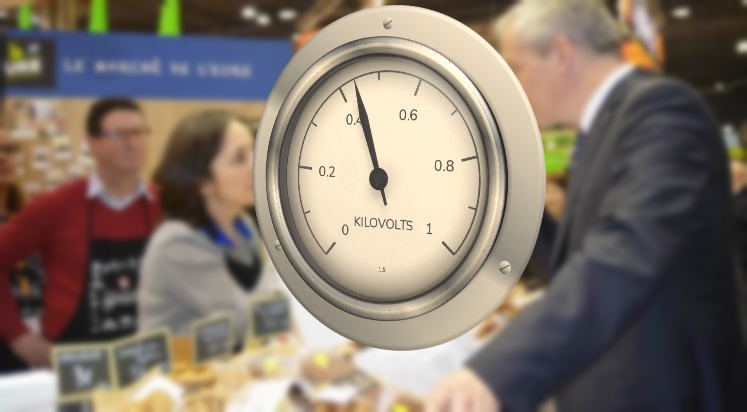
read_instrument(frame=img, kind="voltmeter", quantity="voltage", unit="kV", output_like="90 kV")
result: 0.45 kV
